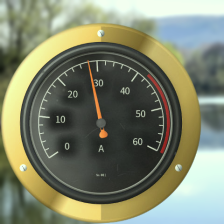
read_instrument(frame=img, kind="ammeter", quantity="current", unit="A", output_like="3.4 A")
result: 28 A
